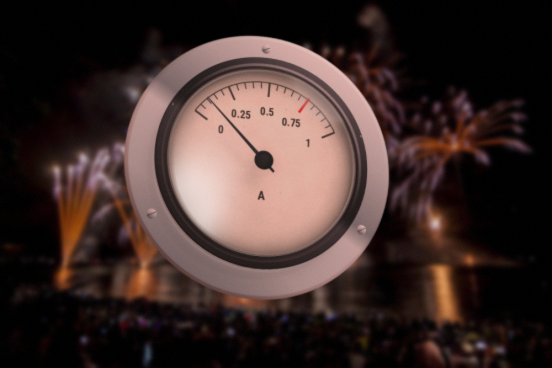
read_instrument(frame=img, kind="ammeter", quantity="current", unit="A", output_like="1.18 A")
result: 0.1 A
